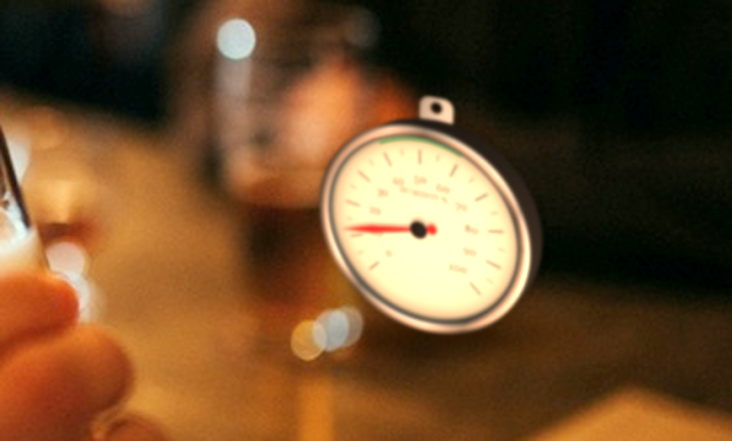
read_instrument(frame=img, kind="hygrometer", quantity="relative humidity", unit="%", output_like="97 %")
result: 12.5 %
